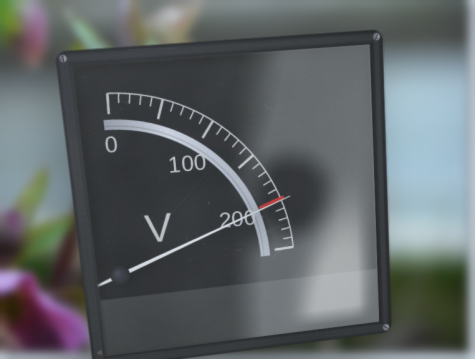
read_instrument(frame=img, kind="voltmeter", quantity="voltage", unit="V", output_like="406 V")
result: 200 V
